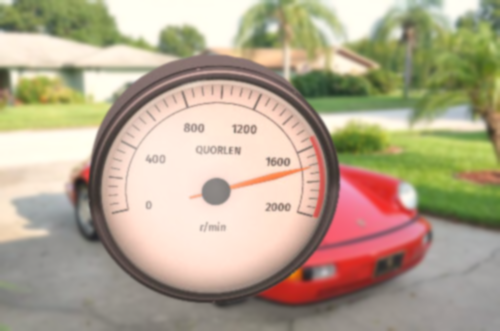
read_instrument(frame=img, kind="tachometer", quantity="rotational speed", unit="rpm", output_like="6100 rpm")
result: 1700 rpm
